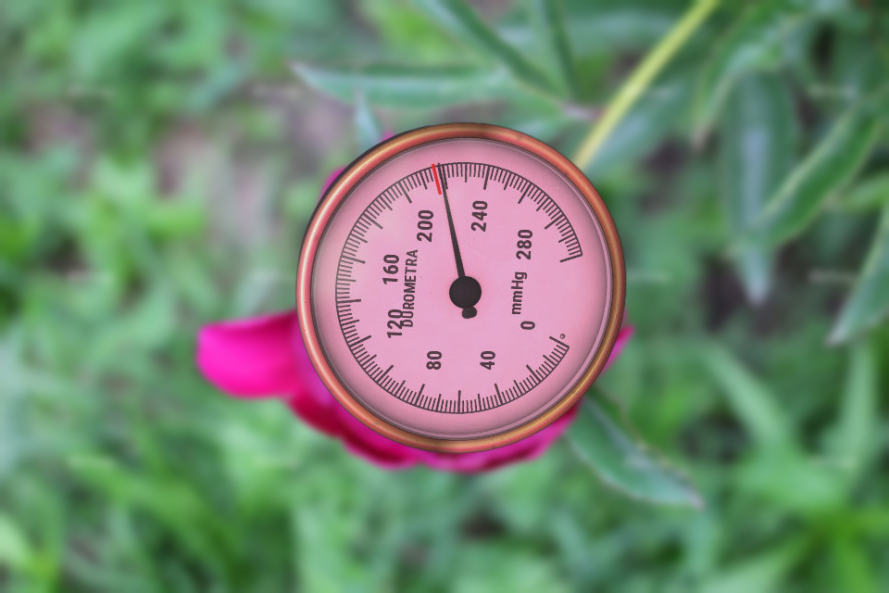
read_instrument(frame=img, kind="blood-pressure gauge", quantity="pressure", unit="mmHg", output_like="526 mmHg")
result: 218 mmHg
